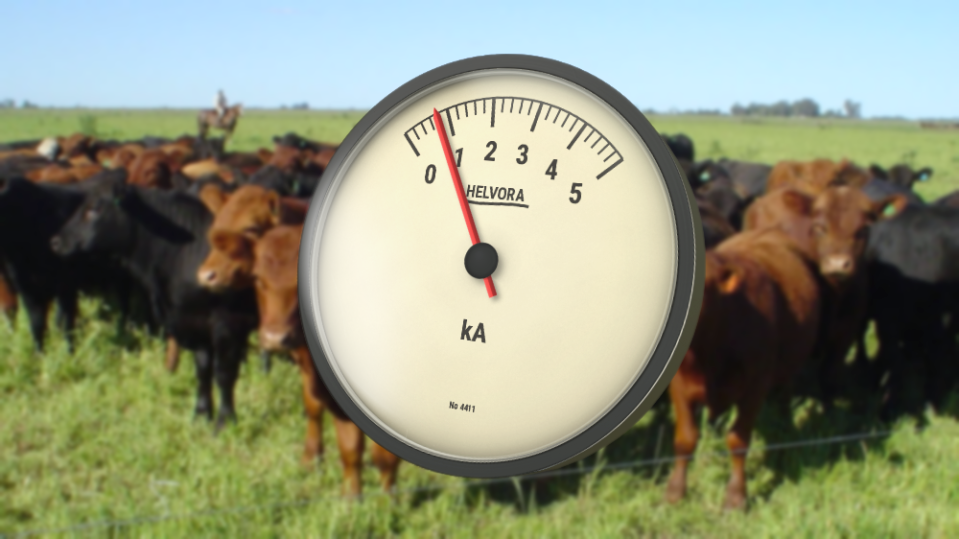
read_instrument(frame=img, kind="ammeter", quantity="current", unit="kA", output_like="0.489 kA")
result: 0.8 kA
